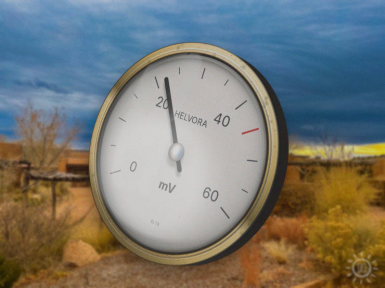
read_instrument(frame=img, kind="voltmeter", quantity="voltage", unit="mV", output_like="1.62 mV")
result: 22.5 mV
